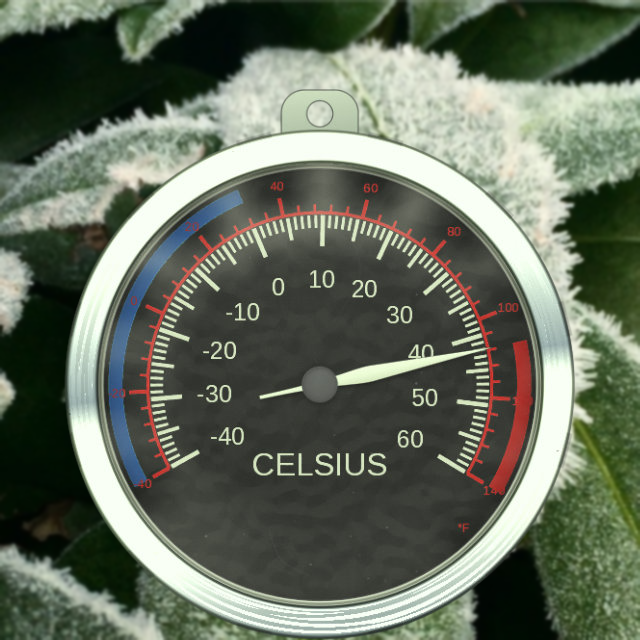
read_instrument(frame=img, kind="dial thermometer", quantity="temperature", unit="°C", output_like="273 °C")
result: 42 °C
